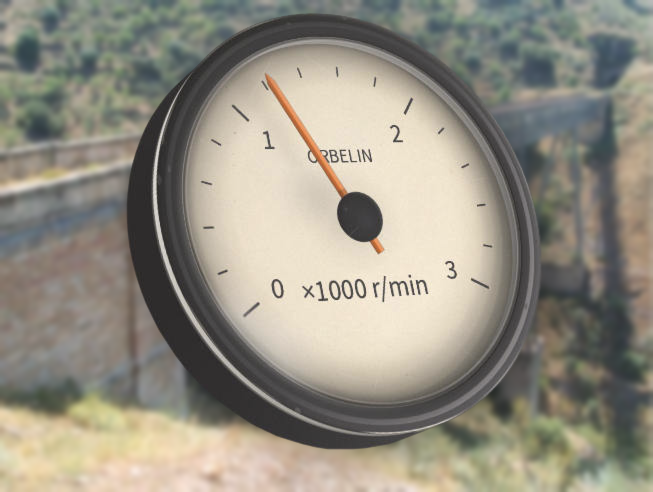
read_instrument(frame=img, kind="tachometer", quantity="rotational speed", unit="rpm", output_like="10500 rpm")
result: 1200 rpm
